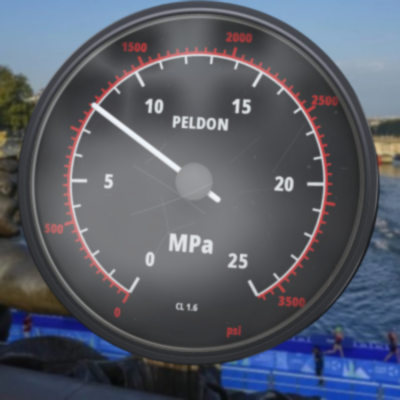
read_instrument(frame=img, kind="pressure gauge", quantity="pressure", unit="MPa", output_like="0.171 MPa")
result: 8 MPa
